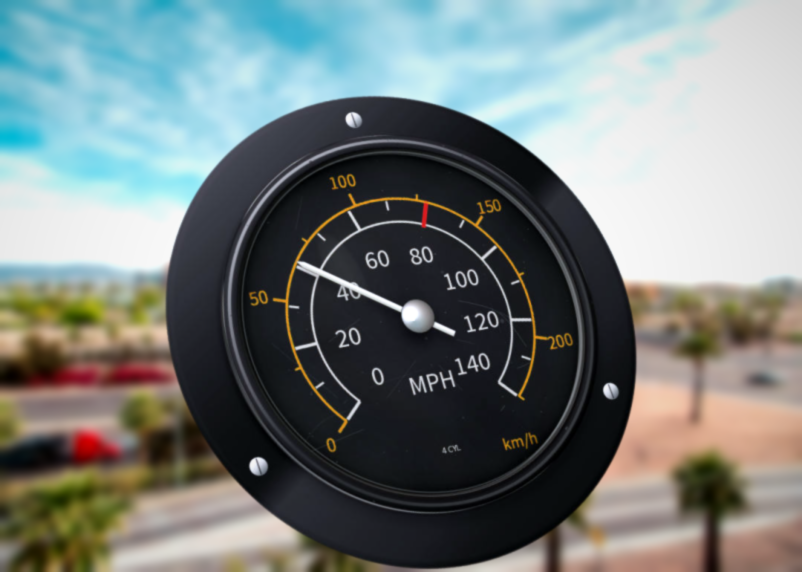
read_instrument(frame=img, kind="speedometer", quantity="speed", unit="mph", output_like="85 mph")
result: 40 mph
